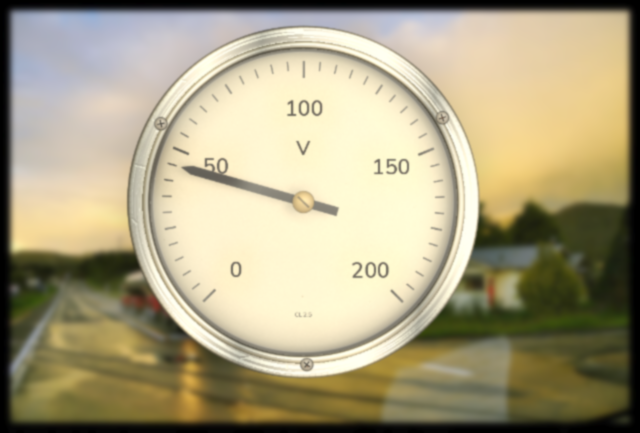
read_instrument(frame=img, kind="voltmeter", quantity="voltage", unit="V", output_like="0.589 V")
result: 45 V
